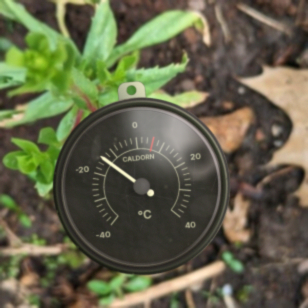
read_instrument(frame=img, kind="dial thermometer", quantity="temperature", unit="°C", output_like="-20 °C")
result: -14 °C
